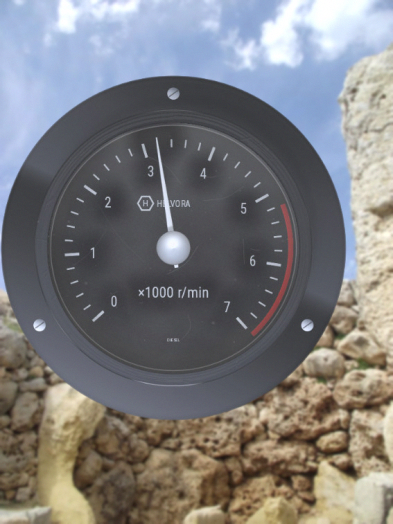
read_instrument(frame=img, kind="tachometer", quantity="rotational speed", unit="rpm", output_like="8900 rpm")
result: 3200 rpm
